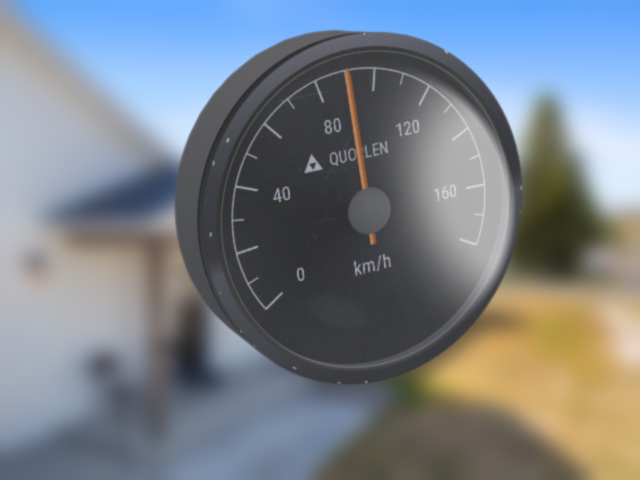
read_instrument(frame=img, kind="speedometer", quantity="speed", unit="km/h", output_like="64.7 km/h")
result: 90 km/h
